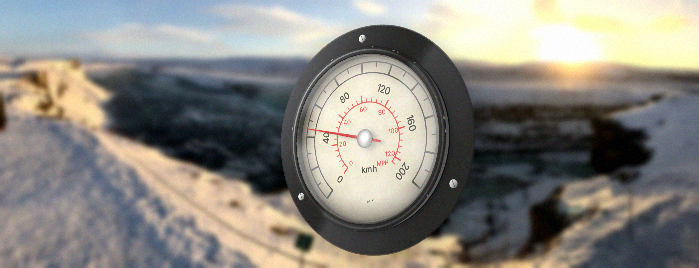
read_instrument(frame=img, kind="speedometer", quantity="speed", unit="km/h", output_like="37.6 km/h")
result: 45 km/h
